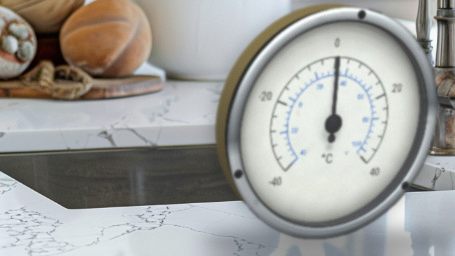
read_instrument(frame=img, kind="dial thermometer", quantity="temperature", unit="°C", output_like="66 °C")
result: 0 °C
